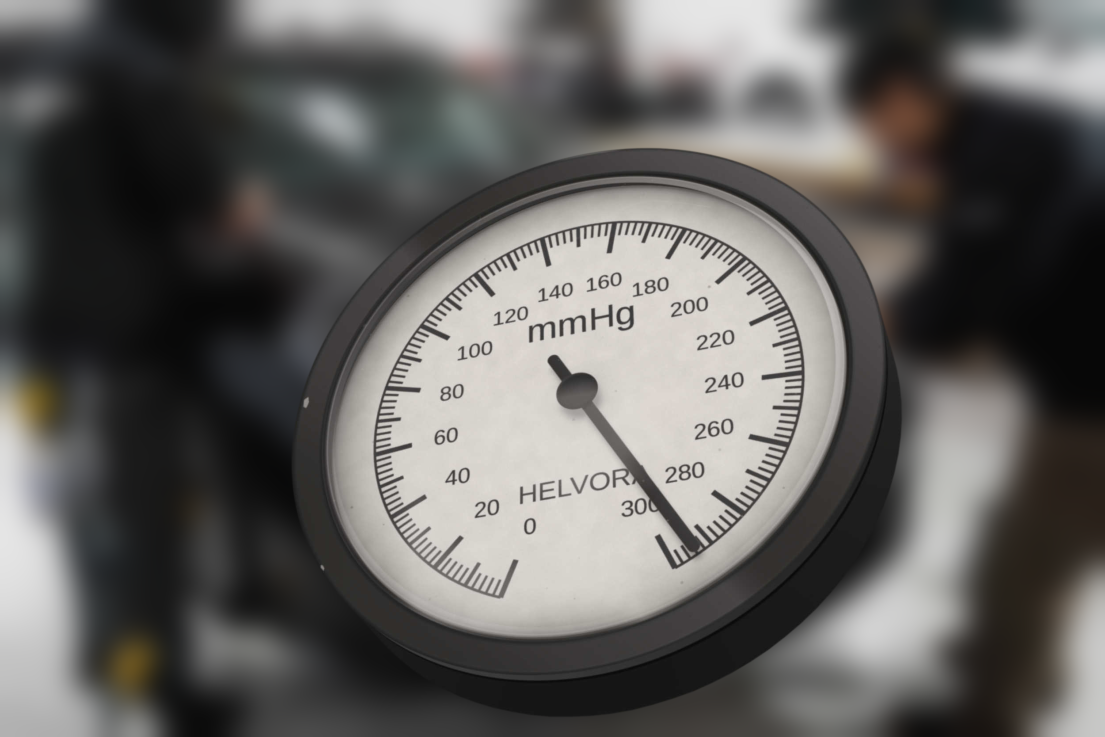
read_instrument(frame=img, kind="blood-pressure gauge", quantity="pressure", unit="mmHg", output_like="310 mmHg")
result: 294 mmHg
